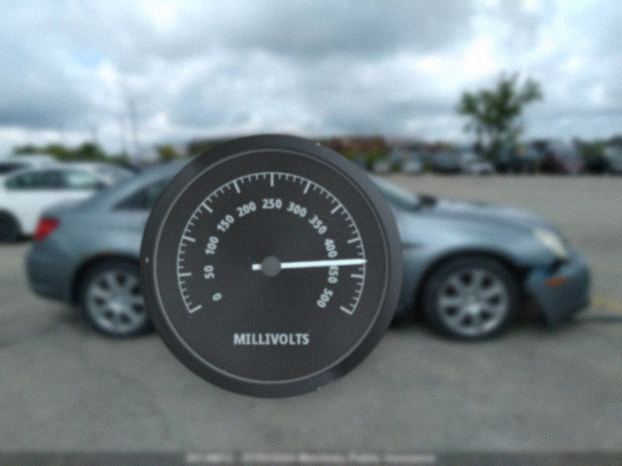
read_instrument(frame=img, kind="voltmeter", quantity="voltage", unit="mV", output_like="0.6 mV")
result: 430 mV
